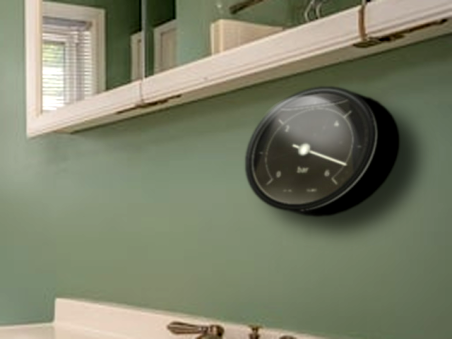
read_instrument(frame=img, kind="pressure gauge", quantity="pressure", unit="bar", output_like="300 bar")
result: 5.5 bar
